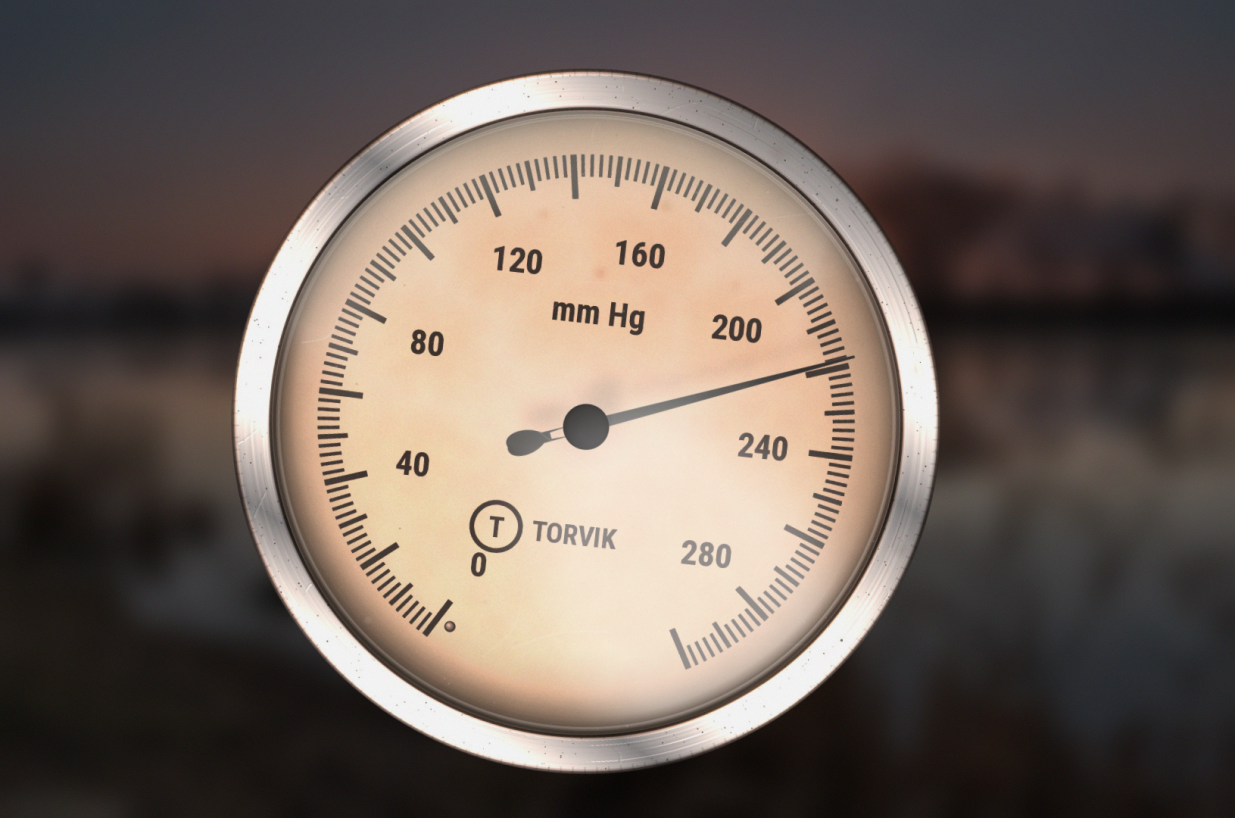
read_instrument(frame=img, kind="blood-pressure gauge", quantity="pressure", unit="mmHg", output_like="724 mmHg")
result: 218 mmHg
